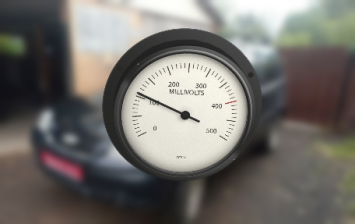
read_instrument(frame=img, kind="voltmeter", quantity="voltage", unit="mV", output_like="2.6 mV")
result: 110 mV
